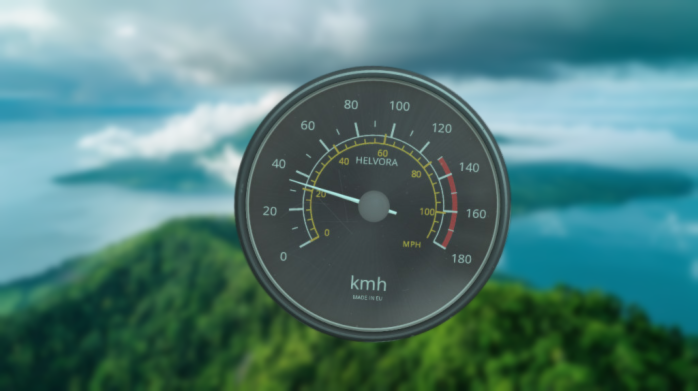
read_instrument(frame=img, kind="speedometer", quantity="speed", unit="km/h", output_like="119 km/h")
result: 35 km/h
